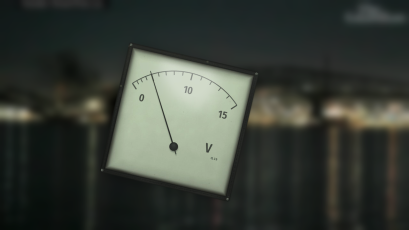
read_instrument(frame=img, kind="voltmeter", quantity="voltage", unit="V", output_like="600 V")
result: 5 V
